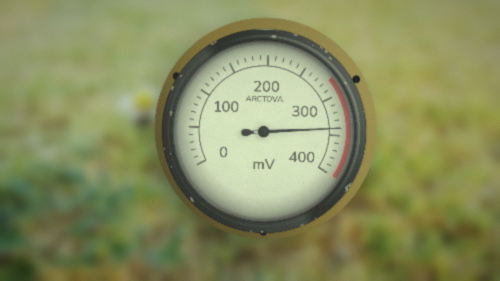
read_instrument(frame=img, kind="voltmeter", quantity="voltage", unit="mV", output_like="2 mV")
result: 340 mV
